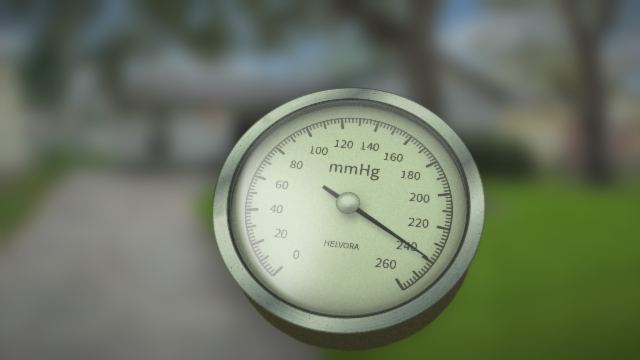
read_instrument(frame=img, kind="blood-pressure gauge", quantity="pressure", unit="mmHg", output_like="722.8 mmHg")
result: 240 mmHg
